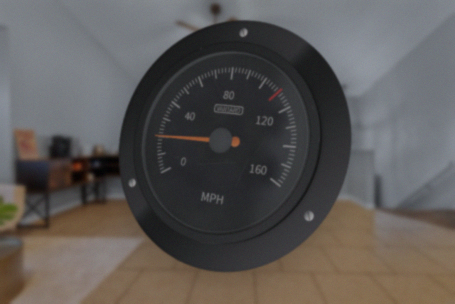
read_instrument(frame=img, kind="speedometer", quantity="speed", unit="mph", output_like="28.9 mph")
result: 20 mph
